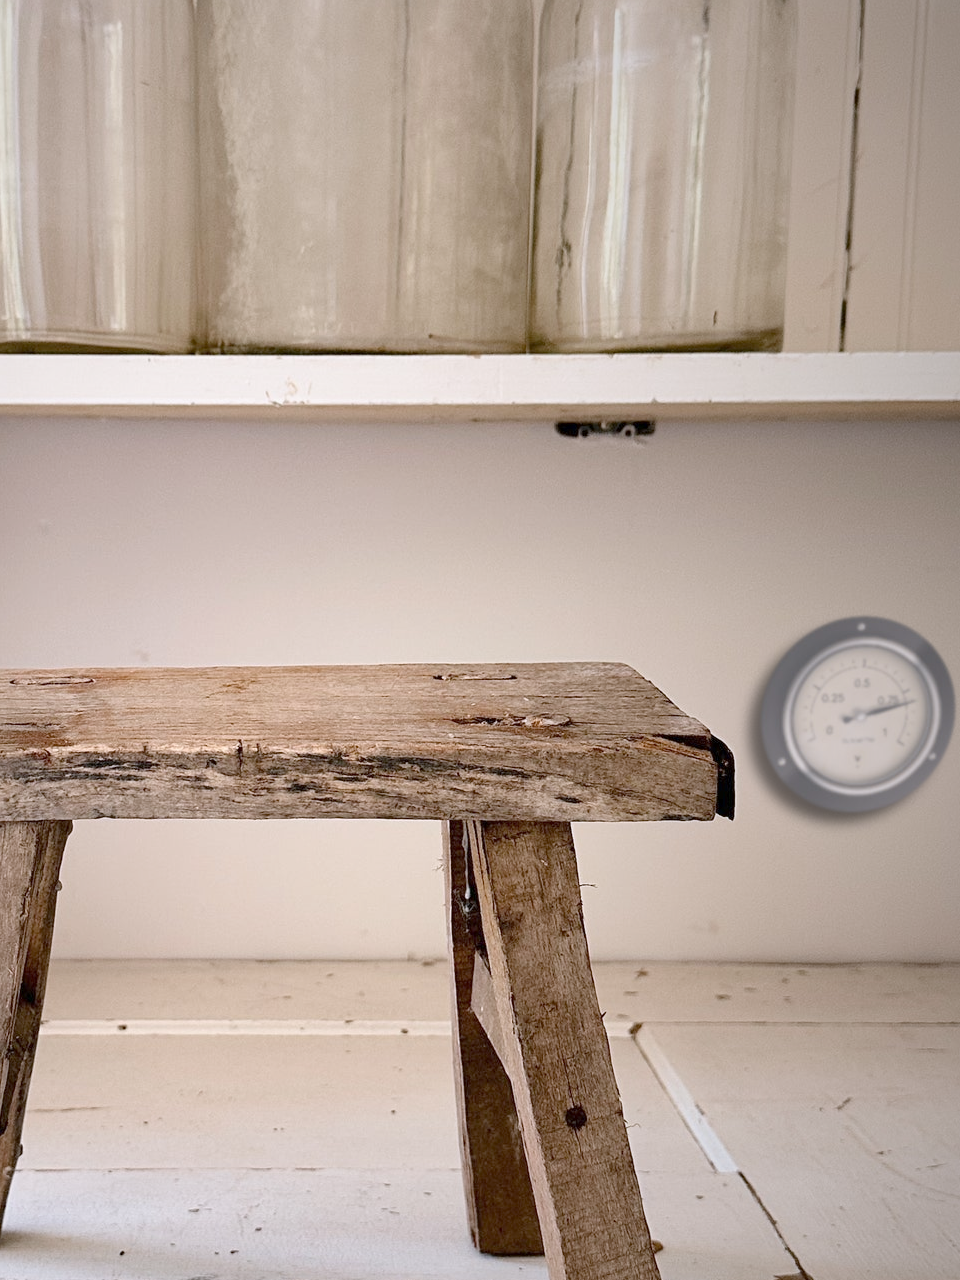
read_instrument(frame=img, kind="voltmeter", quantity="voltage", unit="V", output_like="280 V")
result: 0.8 V
